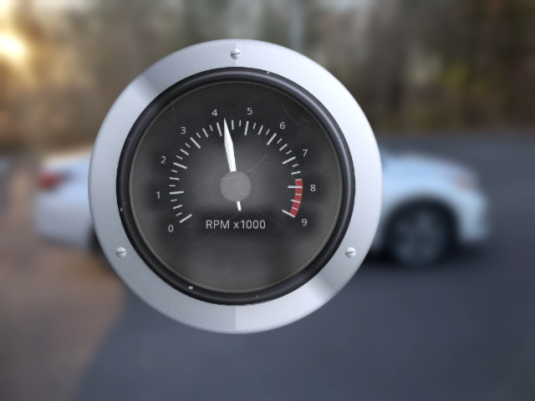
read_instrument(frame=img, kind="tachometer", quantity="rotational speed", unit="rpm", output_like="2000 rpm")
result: 4250 rpm
